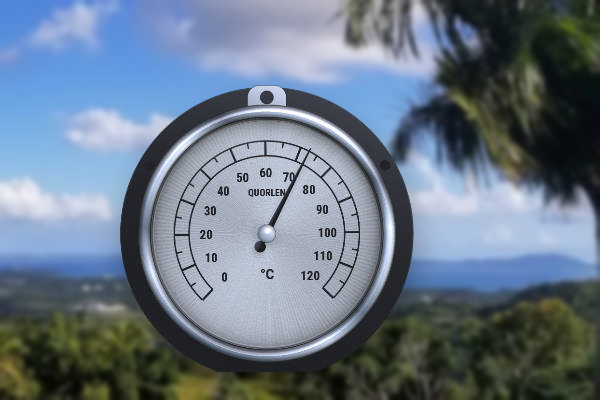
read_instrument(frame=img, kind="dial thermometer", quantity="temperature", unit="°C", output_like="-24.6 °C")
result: 72.5 °C
